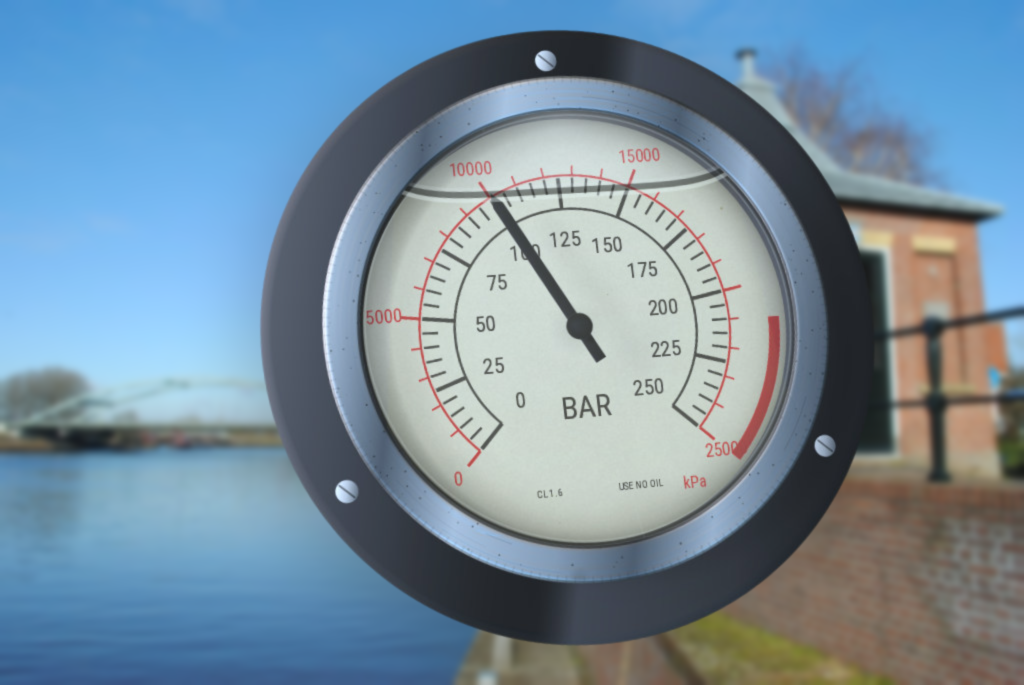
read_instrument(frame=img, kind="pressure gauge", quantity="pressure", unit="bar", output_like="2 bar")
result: 100 bar
